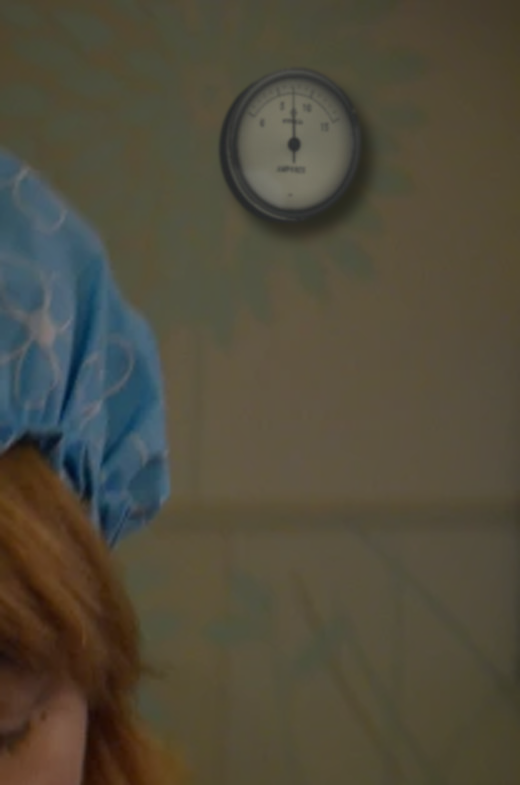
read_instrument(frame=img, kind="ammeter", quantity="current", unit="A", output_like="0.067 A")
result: 7 A
